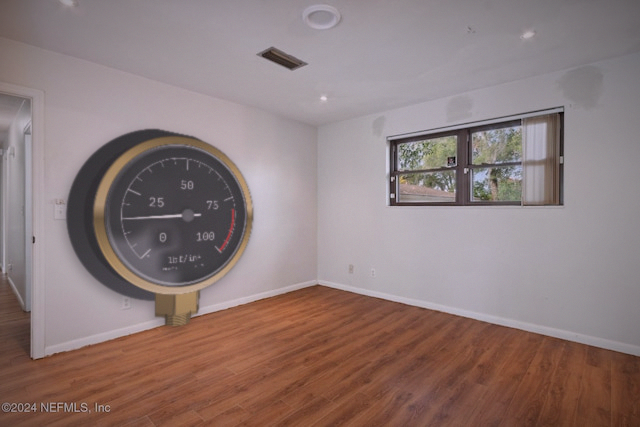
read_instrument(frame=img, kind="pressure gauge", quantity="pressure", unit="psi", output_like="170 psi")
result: 15 psi
